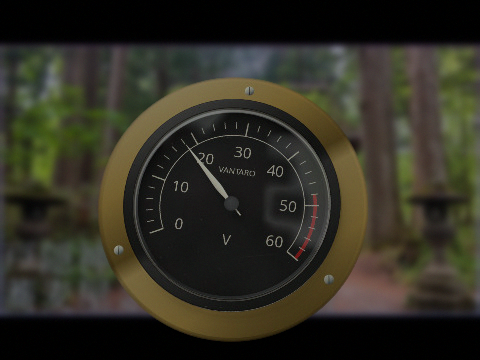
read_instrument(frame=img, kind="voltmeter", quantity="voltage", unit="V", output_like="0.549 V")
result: 18 V
